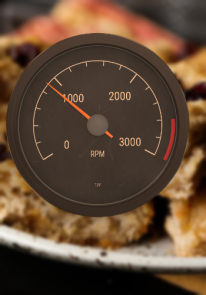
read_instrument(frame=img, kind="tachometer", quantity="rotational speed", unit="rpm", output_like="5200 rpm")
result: 900 rpm
